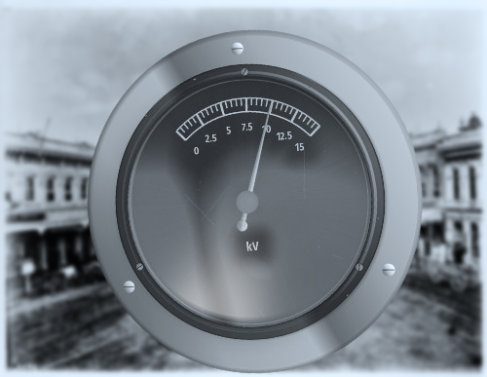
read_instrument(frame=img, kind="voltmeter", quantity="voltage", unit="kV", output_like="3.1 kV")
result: 10 kV
